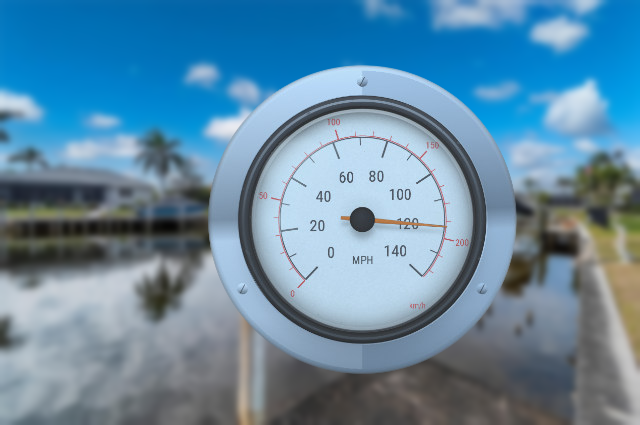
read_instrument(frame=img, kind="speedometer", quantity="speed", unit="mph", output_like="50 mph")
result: 120 mph
